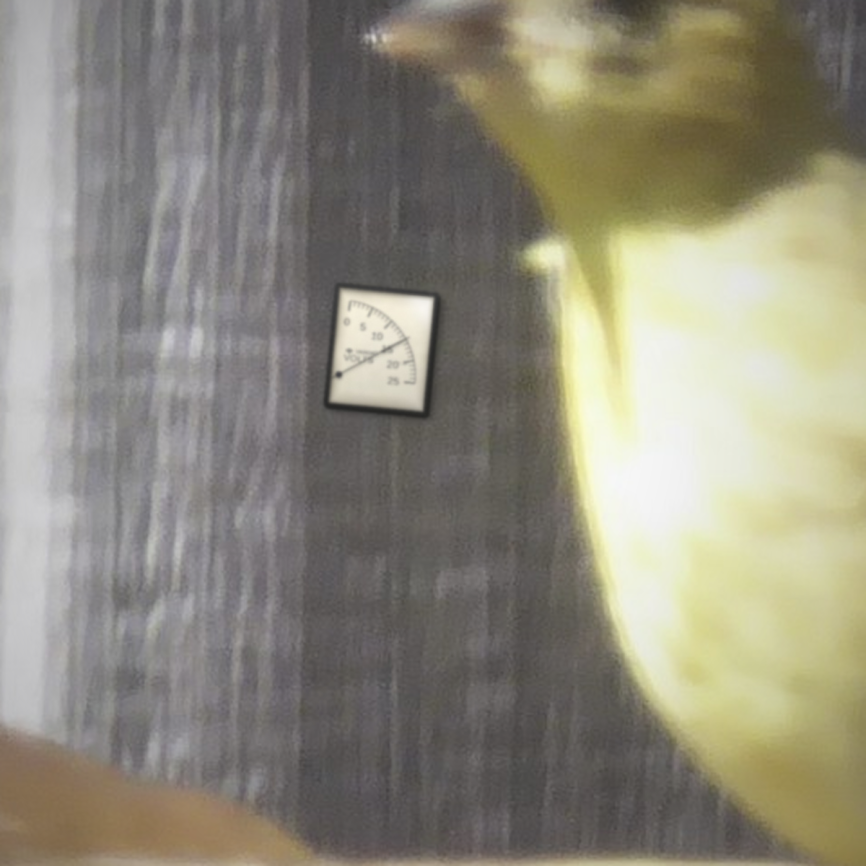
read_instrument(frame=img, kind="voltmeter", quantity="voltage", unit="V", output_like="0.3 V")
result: 15 V
